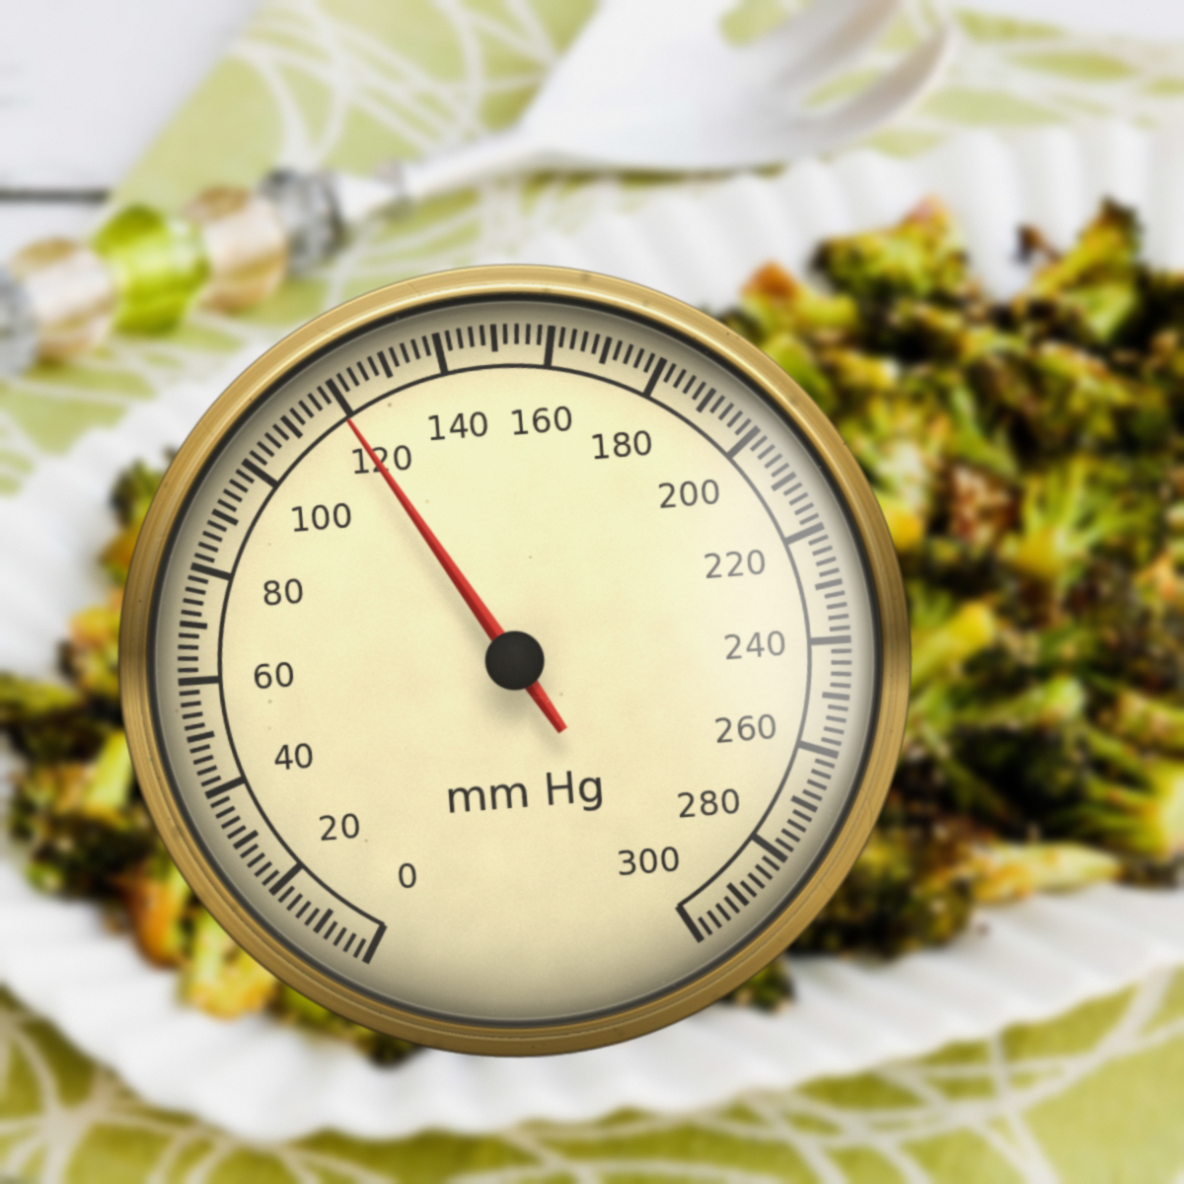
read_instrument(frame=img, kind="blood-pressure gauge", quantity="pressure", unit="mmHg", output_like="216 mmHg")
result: 119 mmHg
